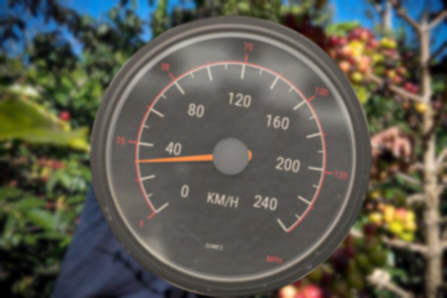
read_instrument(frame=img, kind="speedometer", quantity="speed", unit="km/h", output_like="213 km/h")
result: 30 km/h
